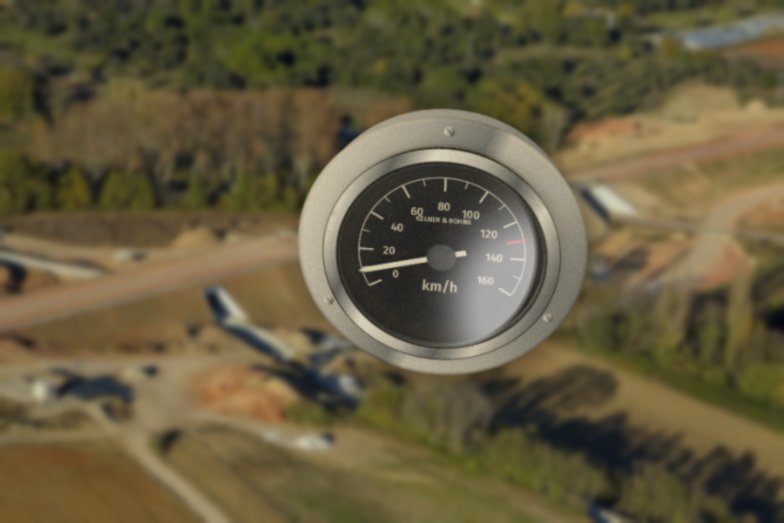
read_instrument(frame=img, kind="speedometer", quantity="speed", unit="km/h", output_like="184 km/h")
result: 10 km/h
